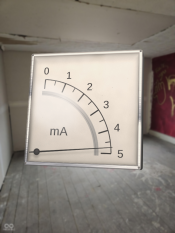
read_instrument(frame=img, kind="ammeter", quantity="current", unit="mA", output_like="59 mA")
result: 4.75 mA
